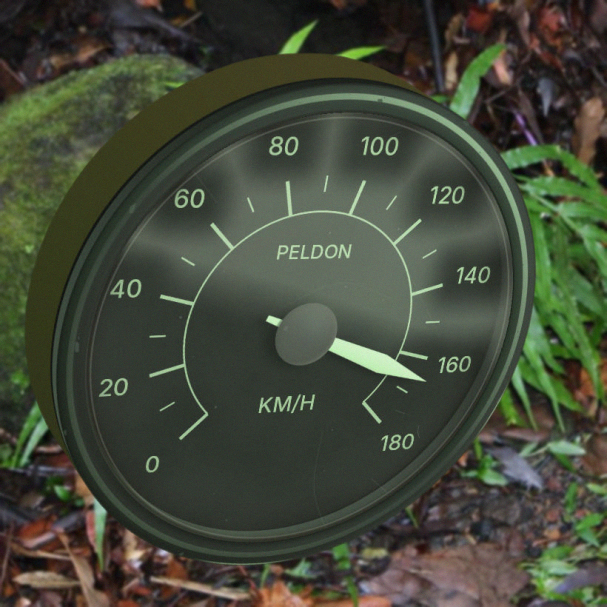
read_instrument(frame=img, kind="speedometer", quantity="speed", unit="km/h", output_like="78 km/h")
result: 165 km/h
